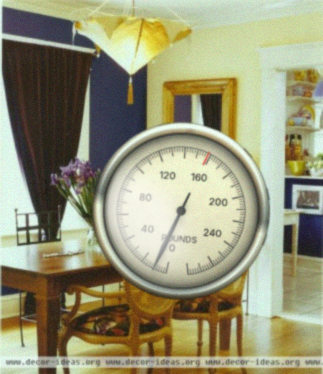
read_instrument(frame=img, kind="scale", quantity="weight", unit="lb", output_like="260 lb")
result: 10 lb
